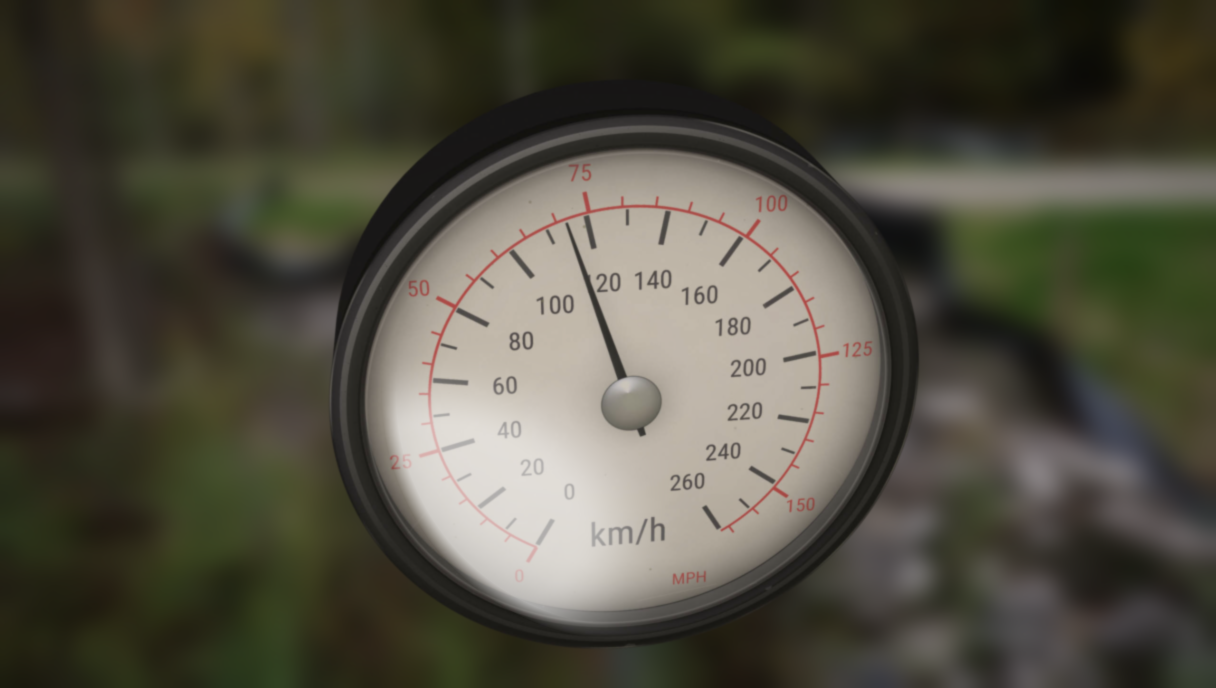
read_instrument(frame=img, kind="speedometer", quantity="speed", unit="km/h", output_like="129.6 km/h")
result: 115 km/h
